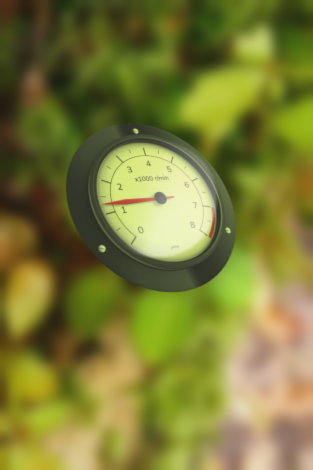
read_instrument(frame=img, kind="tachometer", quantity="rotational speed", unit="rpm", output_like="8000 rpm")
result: 1250 rpm
